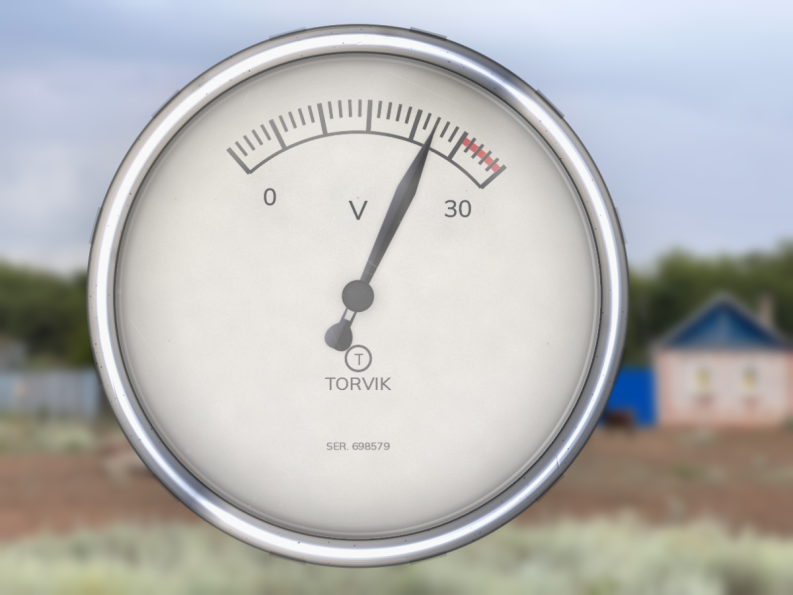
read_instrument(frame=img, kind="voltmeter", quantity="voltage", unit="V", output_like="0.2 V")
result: 22 V
